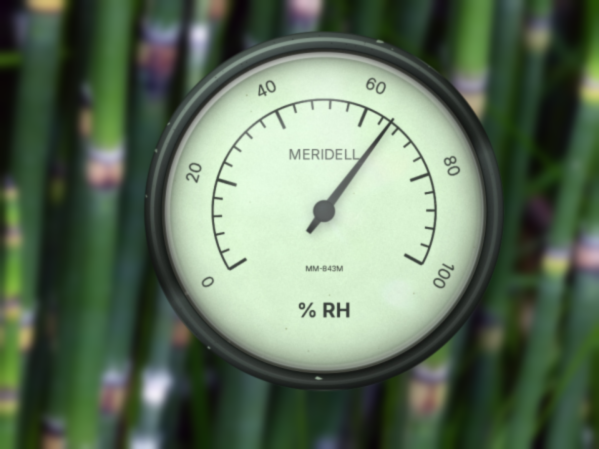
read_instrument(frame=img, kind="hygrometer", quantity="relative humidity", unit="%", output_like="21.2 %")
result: 66 %
